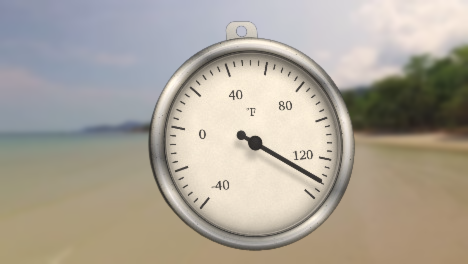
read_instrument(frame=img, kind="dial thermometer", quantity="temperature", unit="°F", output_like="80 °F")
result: 132 °F
